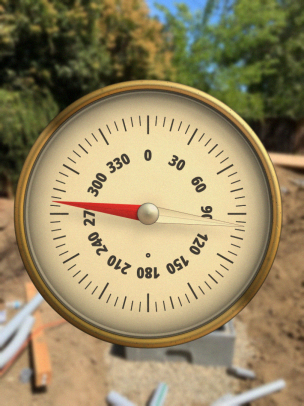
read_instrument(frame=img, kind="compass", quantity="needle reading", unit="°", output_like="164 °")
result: 277.5 °
